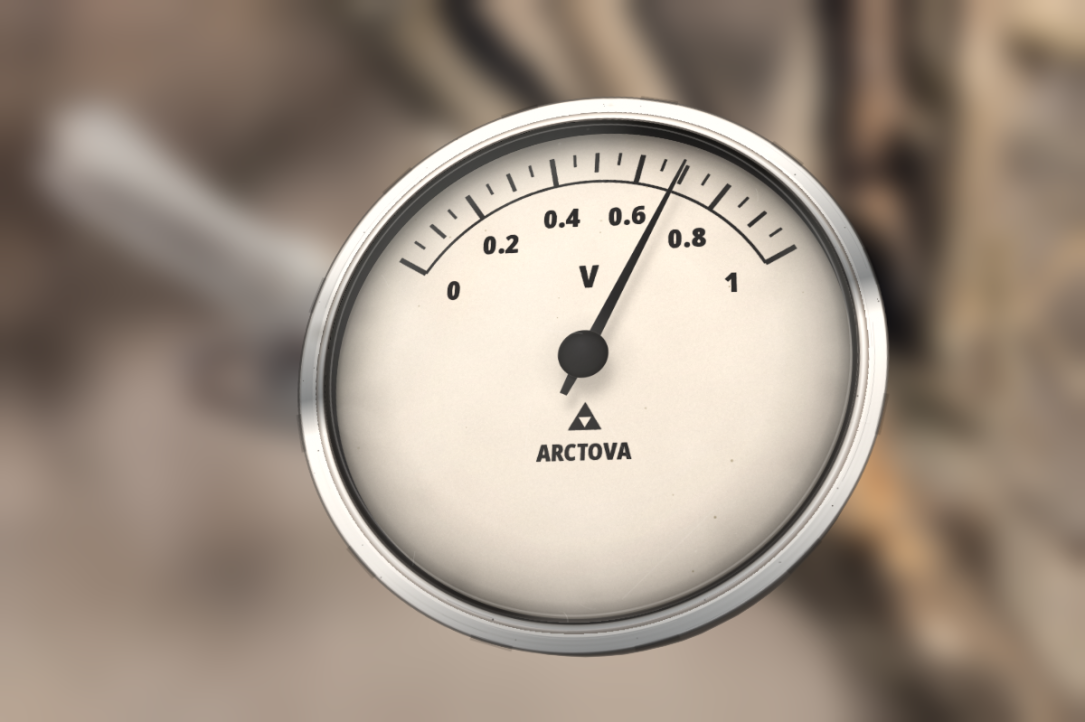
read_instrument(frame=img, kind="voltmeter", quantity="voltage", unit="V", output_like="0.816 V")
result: 0.7 V
